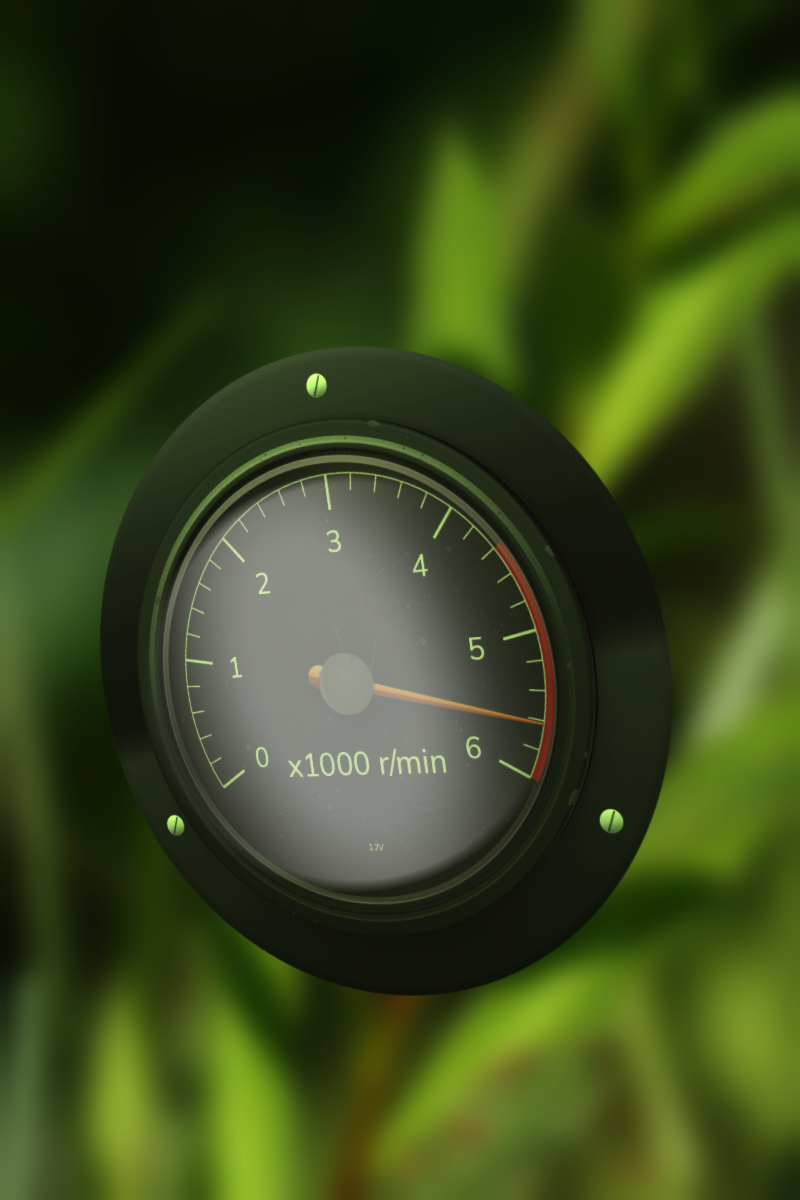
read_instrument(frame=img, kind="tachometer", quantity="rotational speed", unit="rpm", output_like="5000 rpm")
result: 5600 rpm
